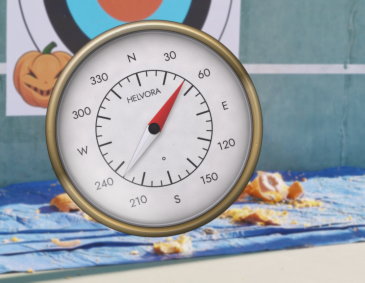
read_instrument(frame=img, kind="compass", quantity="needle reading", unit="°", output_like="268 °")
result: 50 °
